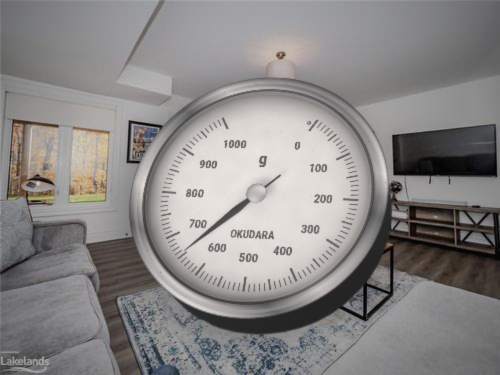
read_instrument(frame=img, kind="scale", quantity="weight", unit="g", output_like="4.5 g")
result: 650 g
